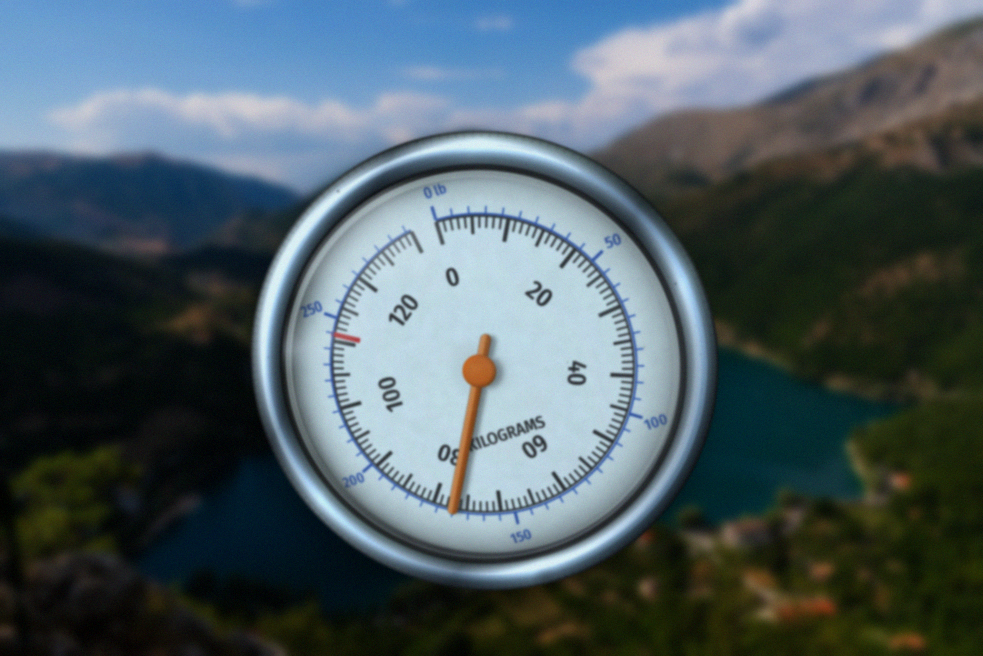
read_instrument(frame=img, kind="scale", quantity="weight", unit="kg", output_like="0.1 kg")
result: 77 kg
